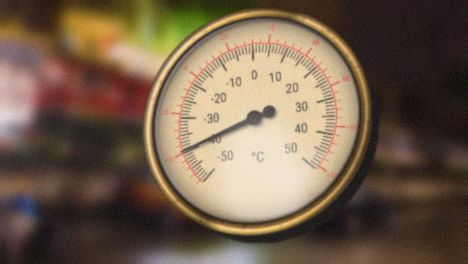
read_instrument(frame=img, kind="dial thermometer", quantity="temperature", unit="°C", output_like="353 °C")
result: -40 °C
